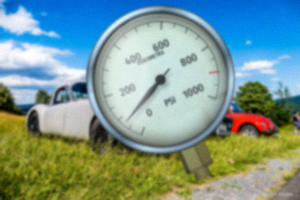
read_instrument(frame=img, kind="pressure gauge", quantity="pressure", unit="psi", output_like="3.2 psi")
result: 75 psi
